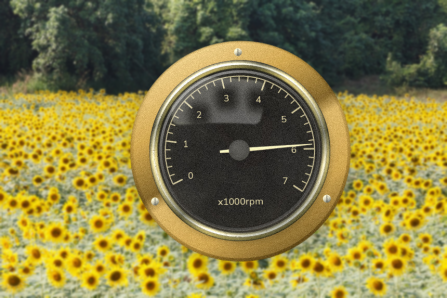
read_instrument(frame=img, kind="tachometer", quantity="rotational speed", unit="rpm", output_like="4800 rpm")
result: 5900 rpm
